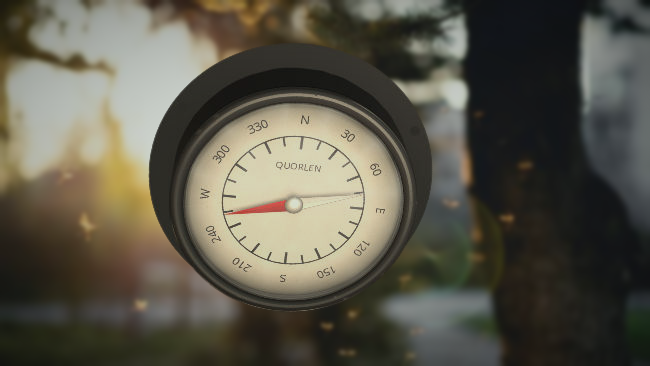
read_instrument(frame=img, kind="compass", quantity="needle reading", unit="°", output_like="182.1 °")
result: 255 °
